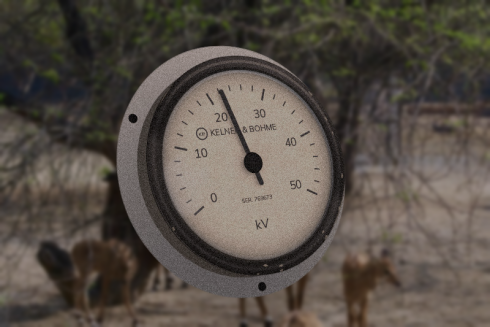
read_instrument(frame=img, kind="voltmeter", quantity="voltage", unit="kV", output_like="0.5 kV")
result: 22 kV
